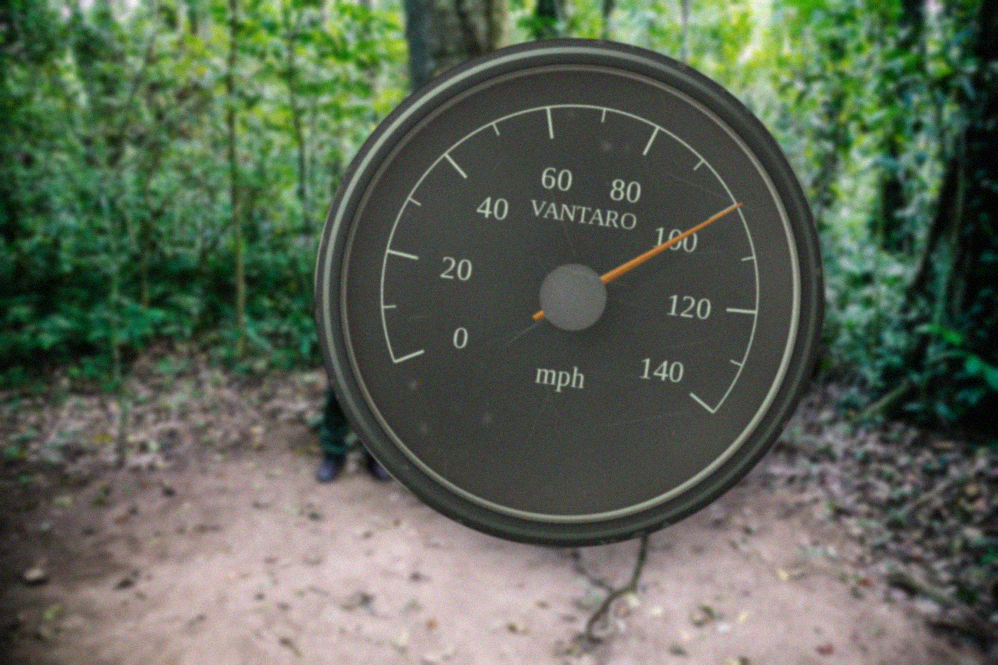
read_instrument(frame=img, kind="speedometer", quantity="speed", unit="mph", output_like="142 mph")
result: 100 mph
